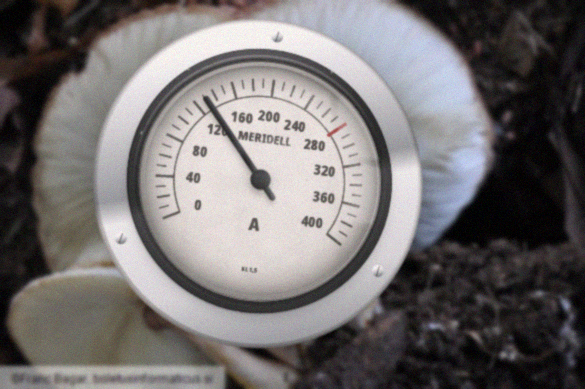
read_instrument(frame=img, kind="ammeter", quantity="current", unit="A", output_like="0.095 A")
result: 130 A
